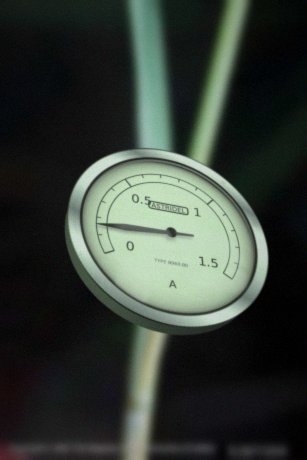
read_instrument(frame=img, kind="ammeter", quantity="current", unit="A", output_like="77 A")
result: 0.15 A
